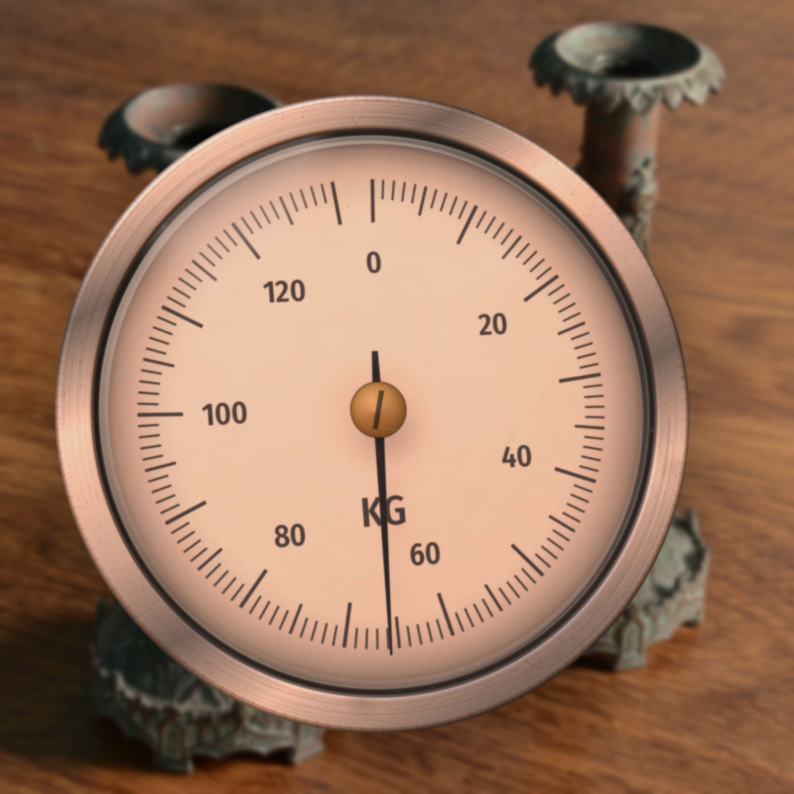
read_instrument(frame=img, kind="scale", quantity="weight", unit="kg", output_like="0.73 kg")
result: 66 kg
